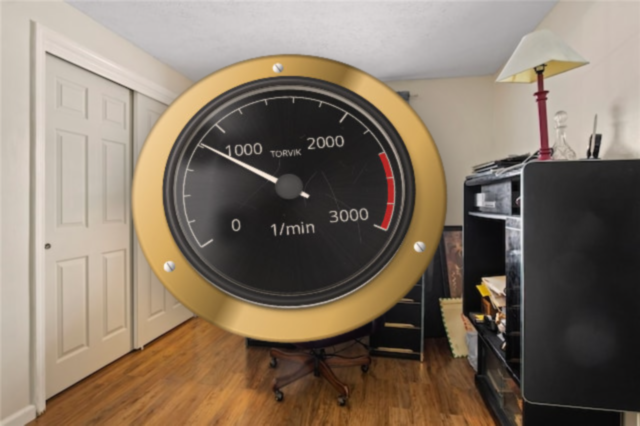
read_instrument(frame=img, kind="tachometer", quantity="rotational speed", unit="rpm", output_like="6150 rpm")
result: 800 rpm
